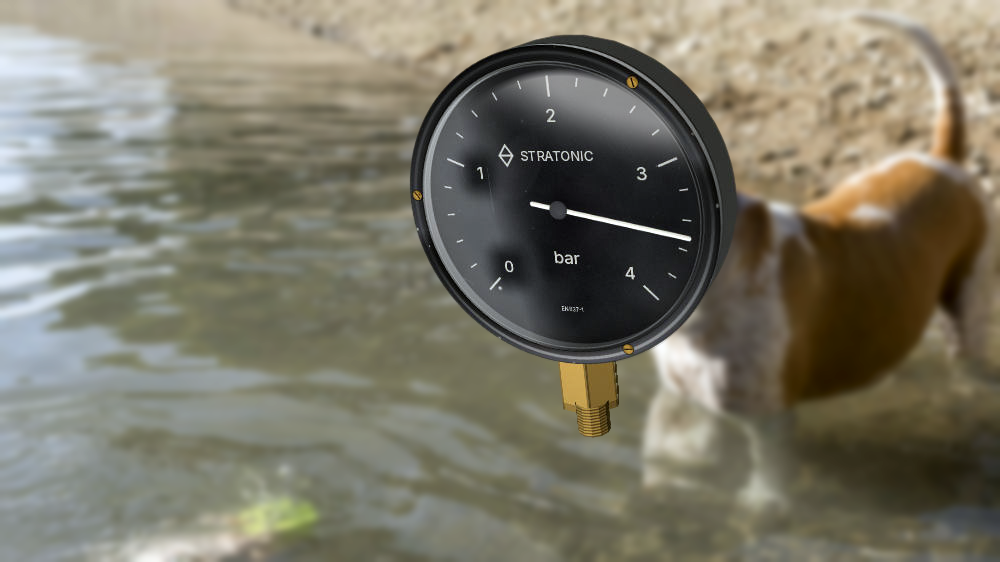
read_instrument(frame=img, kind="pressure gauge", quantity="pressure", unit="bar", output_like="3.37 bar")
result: 3.5 bar
